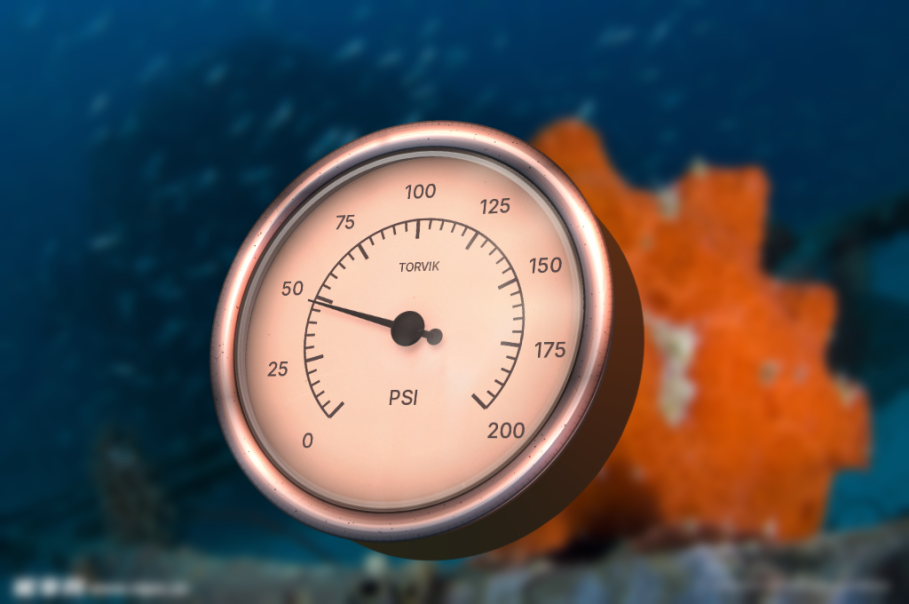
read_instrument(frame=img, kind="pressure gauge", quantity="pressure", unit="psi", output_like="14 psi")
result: 47.5 psi
